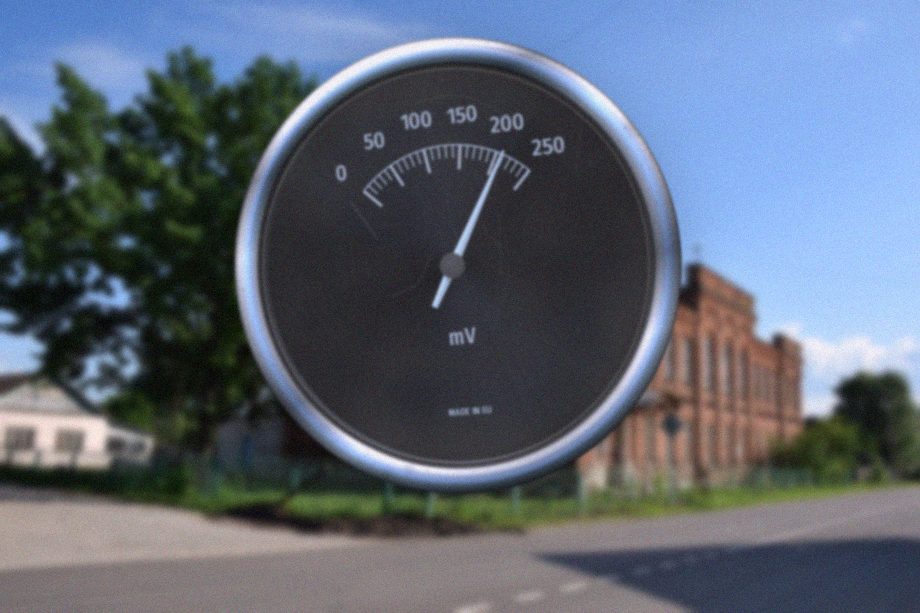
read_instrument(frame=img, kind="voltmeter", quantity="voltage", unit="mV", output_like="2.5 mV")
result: 210 mV
